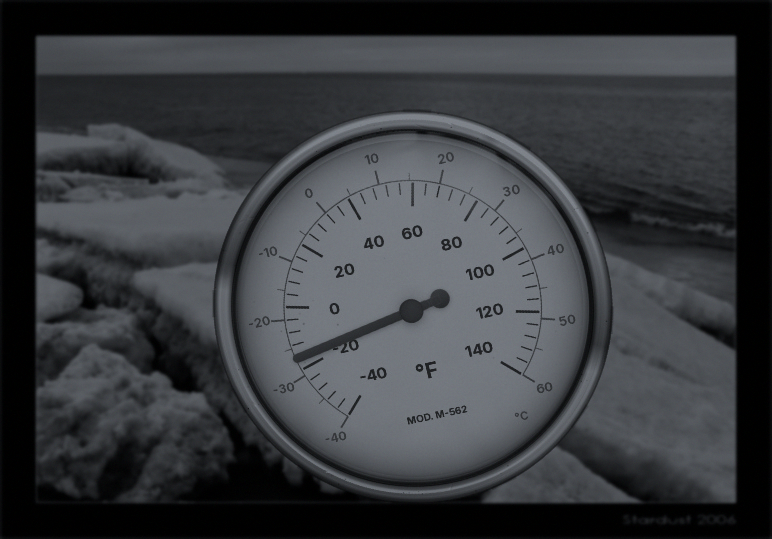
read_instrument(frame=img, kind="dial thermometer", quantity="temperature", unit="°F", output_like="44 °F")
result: -16 °F
